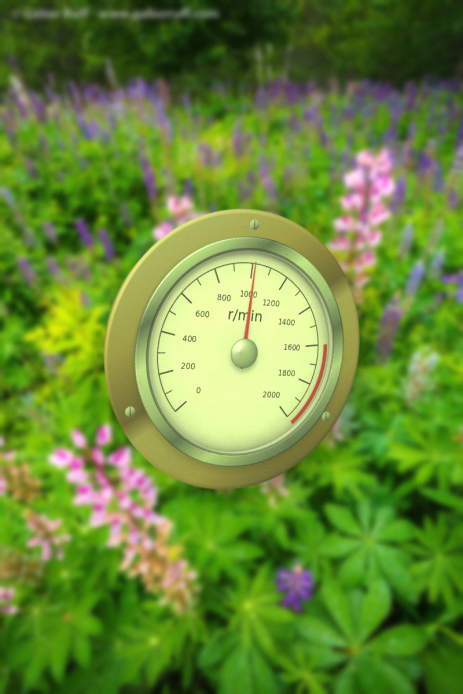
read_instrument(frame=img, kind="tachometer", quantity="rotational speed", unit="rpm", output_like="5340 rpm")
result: 1000 rpm
